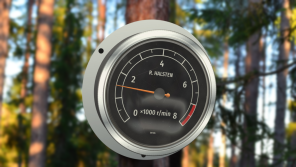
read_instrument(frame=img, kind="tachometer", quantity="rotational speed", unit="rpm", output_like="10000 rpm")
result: 1500 rpm
